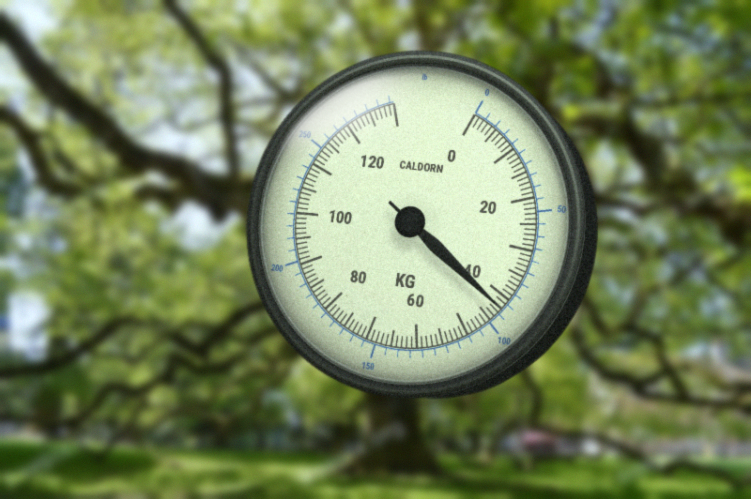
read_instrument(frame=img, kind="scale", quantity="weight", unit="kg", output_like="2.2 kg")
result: 42 kg
